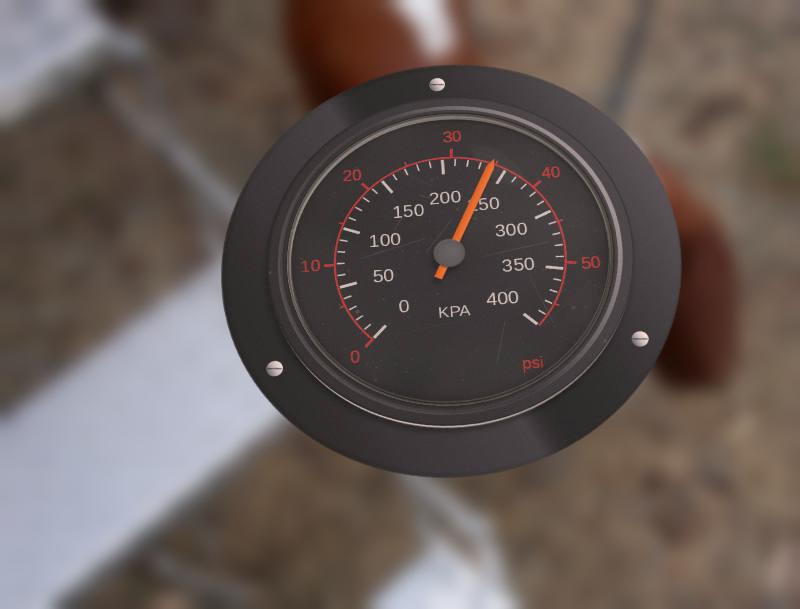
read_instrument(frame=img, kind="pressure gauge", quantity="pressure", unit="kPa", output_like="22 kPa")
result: 240 kPa
